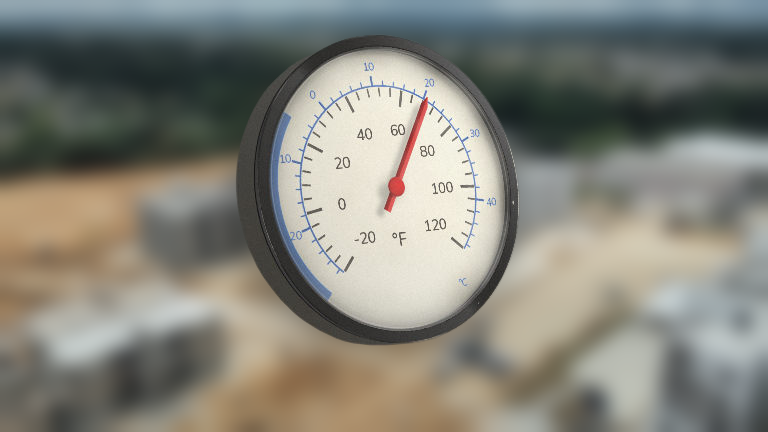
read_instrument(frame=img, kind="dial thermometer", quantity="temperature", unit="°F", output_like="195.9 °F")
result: 68 °F
